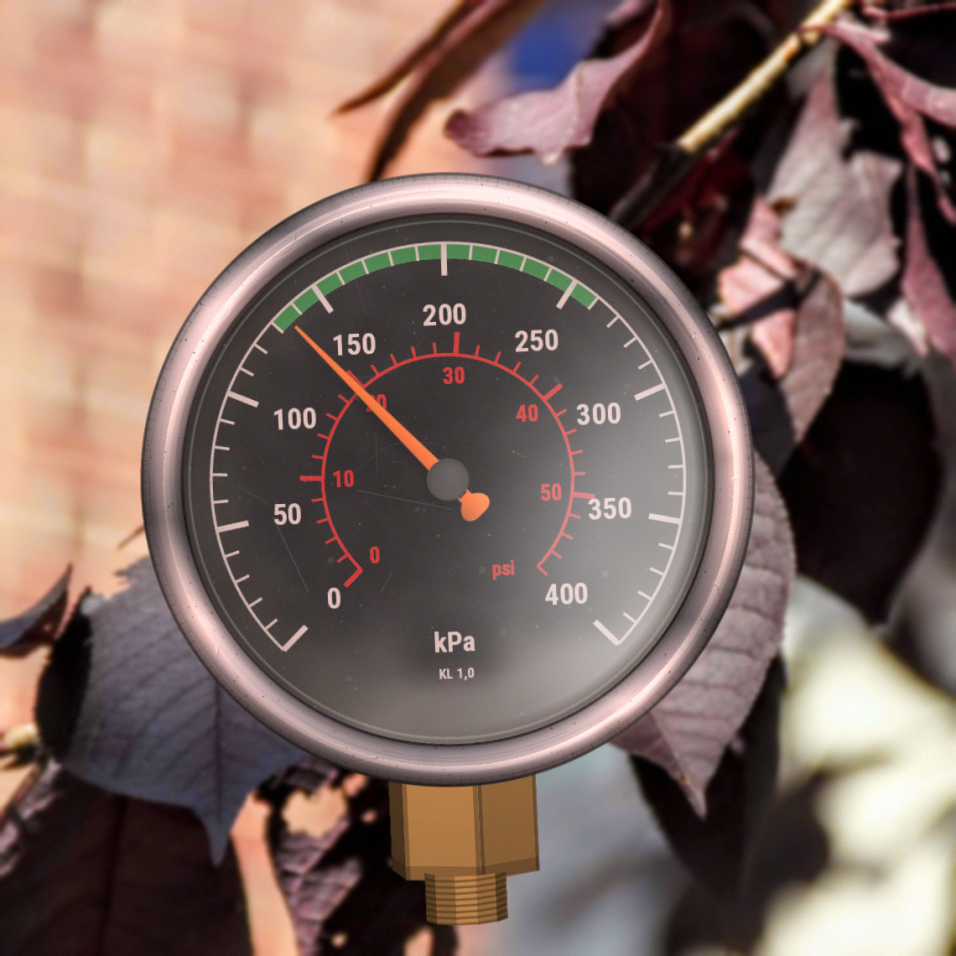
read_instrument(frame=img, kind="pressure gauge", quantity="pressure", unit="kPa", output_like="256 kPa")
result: 135 kPa
